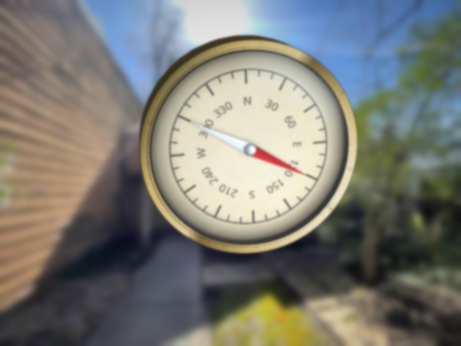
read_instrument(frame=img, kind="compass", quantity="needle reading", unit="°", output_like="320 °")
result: 120 °
